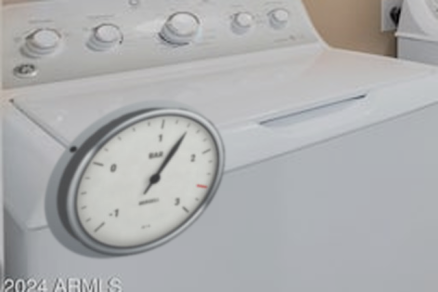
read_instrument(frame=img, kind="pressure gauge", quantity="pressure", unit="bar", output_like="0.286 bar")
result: 1.4 bar
